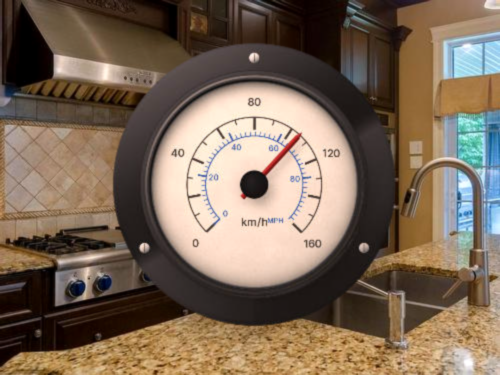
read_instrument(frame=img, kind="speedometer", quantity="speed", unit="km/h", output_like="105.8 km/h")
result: 105 km/h
